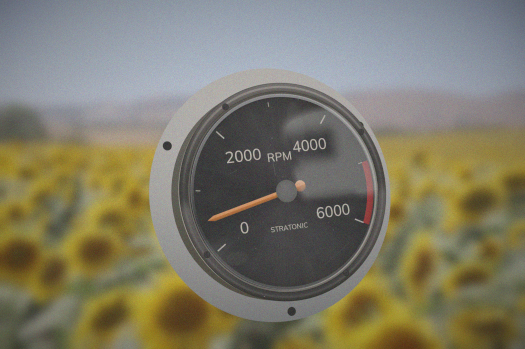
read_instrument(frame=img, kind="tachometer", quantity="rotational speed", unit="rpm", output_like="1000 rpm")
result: 500 rpm
